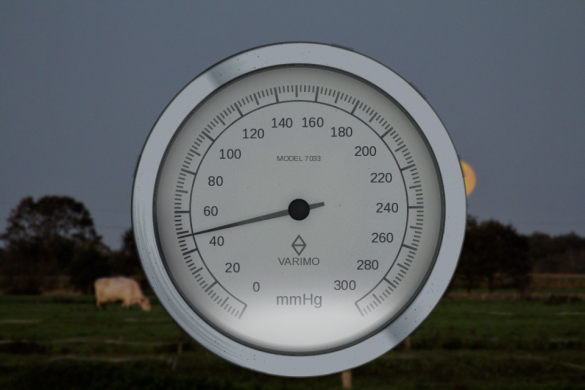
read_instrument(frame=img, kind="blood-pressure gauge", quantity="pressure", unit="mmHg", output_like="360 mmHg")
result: 48 mmHg
